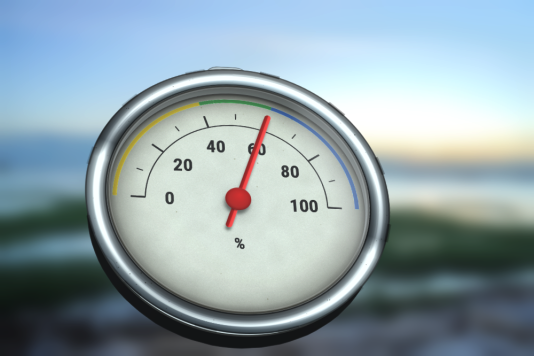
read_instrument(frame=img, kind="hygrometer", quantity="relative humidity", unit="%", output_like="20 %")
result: 60 %
